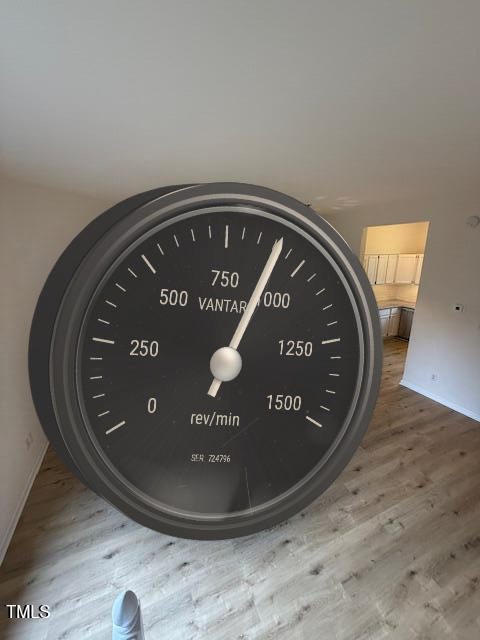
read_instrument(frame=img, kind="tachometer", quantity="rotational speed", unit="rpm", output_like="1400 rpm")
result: 900 rpm
